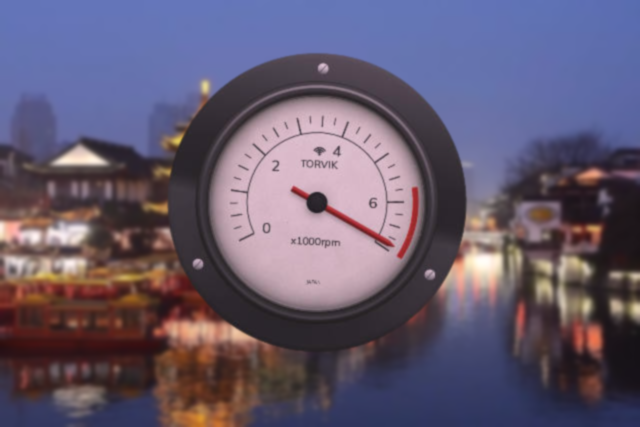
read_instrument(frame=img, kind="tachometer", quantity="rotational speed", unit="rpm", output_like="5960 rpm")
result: 6875 rpm
